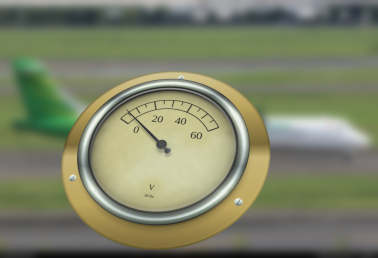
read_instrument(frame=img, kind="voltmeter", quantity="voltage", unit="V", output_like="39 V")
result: 5 V
